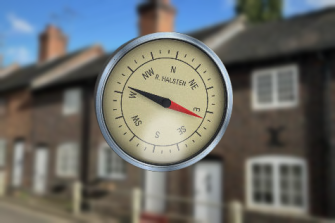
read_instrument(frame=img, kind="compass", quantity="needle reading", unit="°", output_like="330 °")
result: 100 °
